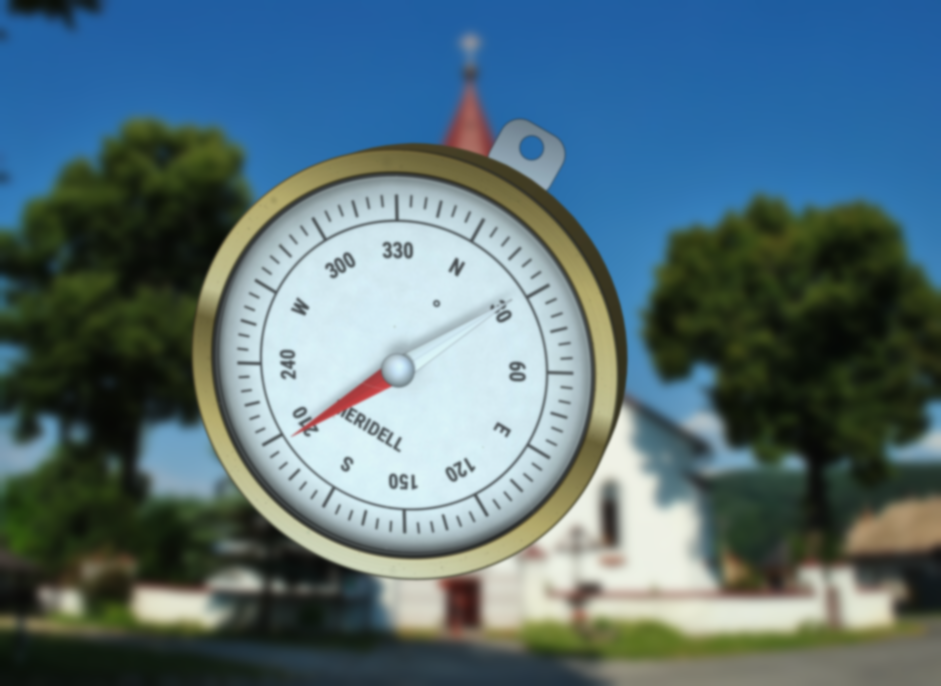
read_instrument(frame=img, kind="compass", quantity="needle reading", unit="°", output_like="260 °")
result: 207.5 °
